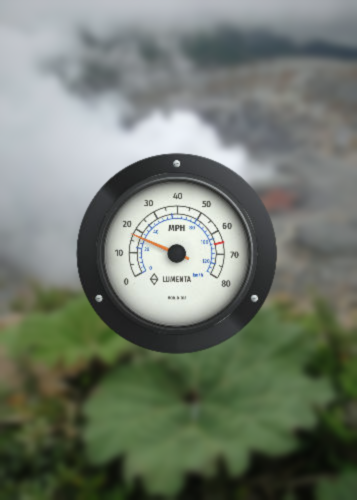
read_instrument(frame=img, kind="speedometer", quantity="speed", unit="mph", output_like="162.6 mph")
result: 17.5 mph
